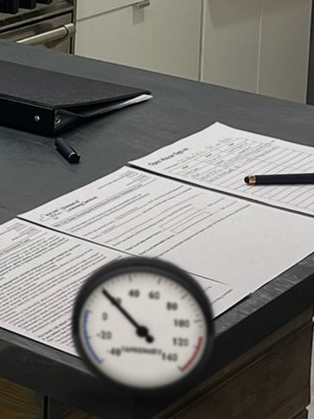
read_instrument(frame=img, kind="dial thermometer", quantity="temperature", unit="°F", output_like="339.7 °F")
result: 20 °F
